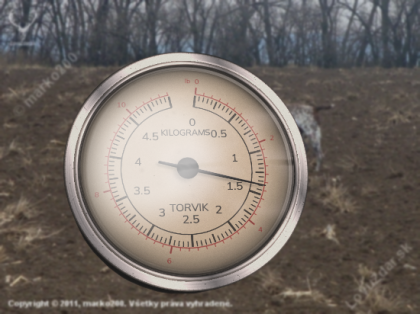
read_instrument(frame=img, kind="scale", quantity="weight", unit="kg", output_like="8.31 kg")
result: 1.4 kg
